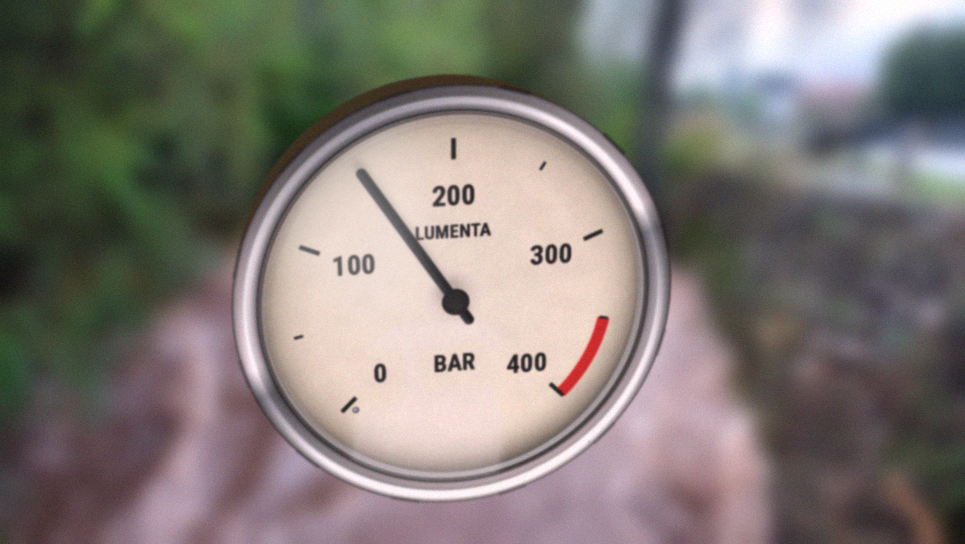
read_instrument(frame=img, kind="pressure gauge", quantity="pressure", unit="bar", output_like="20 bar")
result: 150 bar
